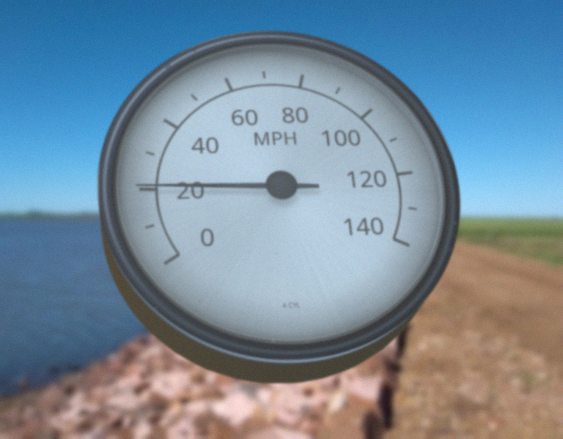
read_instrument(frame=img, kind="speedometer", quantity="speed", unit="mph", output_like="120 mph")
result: 20 mph
